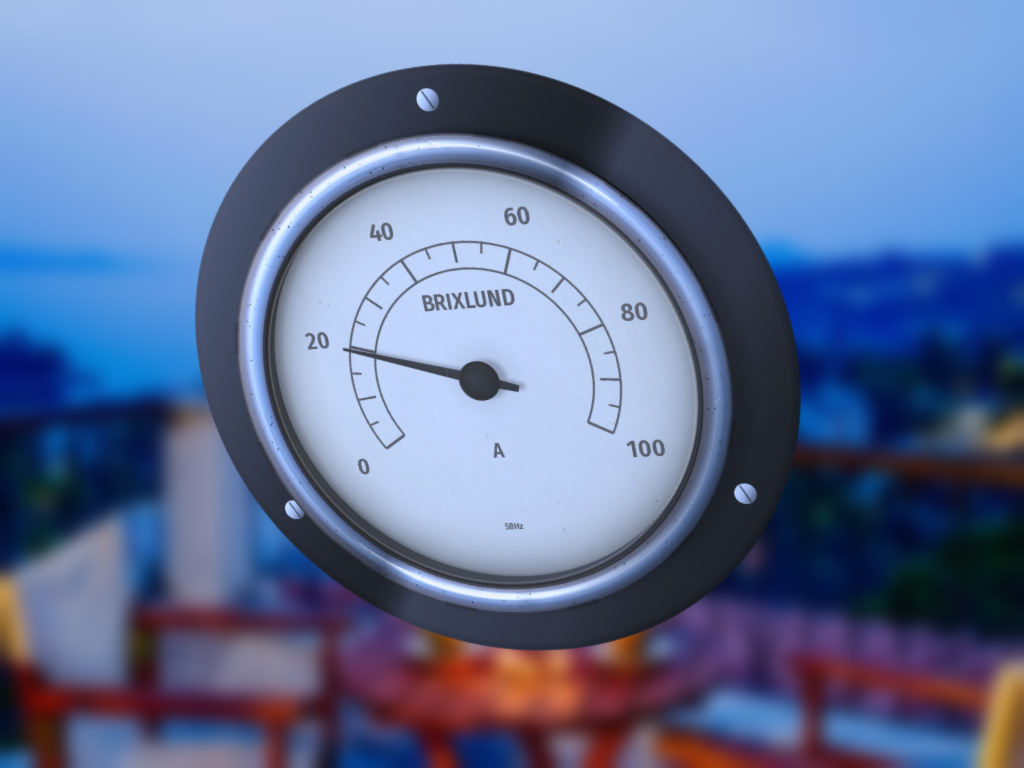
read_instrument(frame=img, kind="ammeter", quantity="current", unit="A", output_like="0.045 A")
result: 20 A
